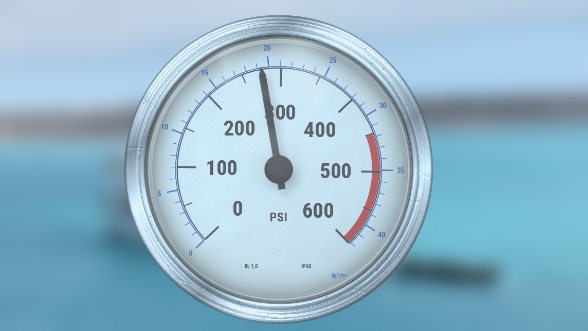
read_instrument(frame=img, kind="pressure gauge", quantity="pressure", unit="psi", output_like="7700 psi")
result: 275 psi
